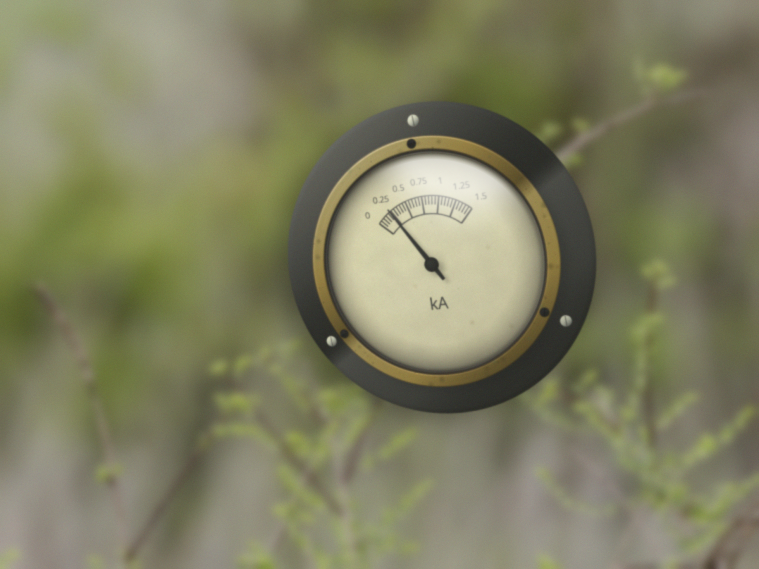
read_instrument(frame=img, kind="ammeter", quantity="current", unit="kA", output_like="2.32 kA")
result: 0.25 kA
